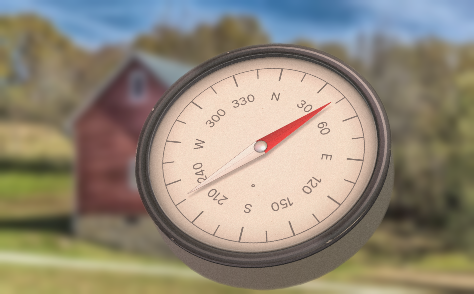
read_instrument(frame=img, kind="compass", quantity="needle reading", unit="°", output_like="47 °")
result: 45 °
